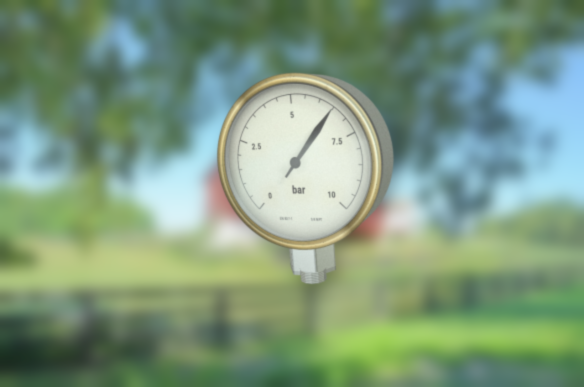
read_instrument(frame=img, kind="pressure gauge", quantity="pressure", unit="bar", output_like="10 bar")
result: 6.5 bar
